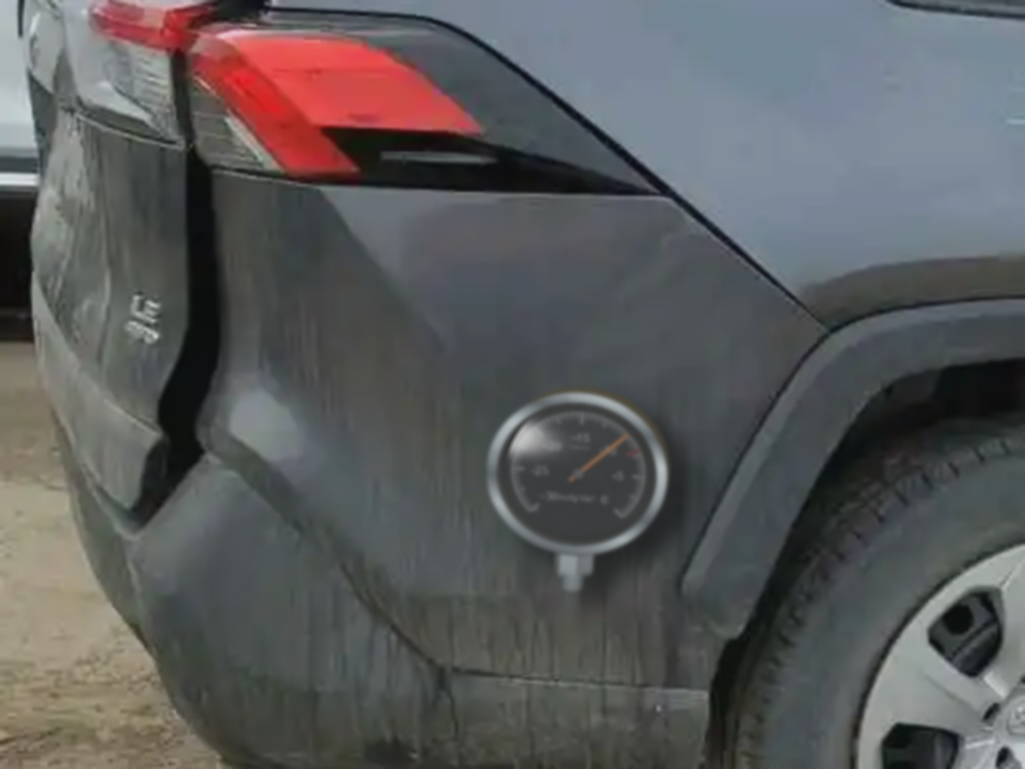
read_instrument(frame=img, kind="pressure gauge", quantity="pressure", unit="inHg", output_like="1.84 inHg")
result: -10 inHg
